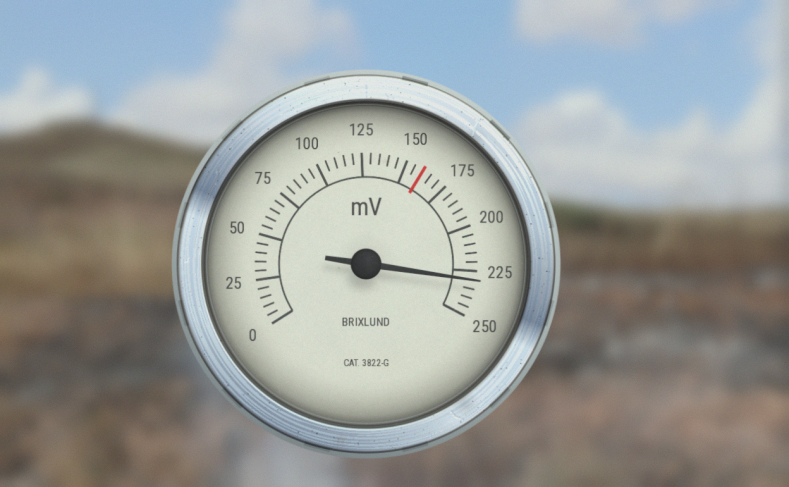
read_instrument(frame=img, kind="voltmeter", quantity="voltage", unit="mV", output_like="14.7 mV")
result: 230 mV
